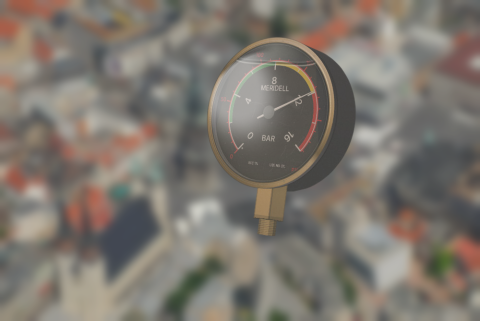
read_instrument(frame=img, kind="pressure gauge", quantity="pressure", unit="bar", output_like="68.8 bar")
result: 12 bar
